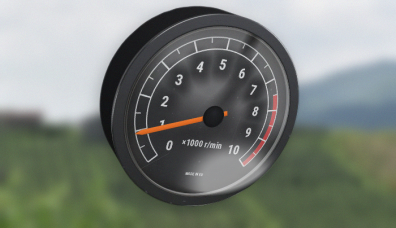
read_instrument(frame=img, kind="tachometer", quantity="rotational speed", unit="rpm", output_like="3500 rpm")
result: 1000 rpm
